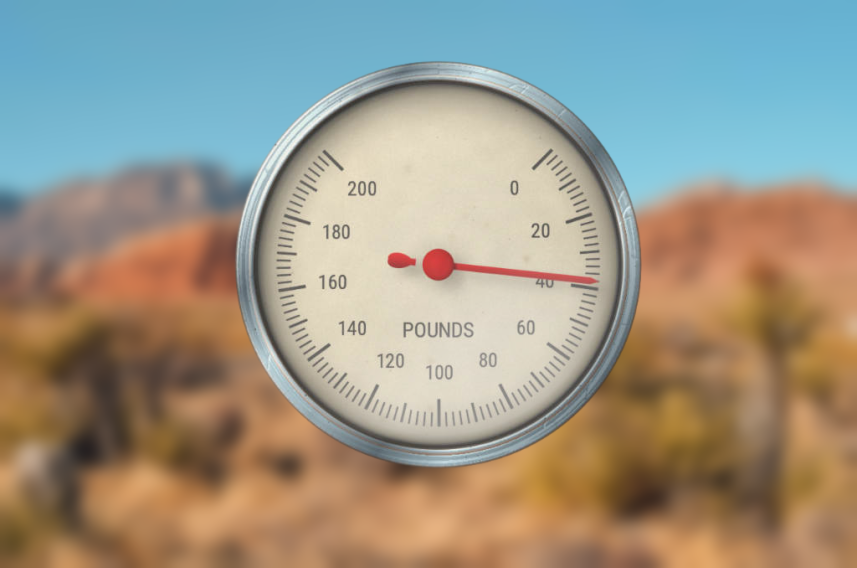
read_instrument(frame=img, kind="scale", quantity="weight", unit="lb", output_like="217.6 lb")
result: 38 lb
